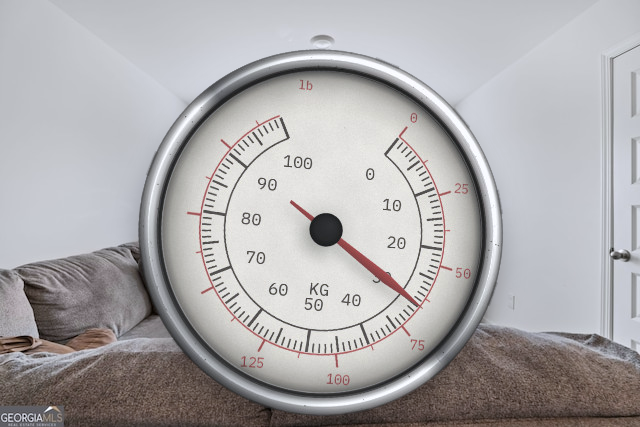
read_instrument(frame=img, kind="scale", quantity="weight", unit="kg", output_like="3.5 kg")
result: 30 kg
